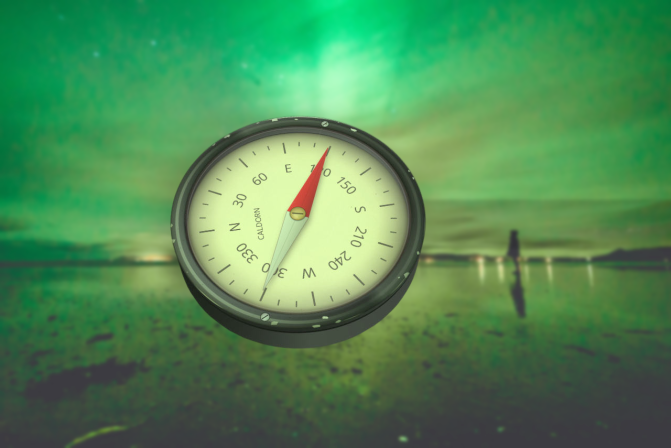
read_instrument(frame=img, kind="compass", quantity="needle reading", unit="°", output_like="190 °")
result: 120 °
